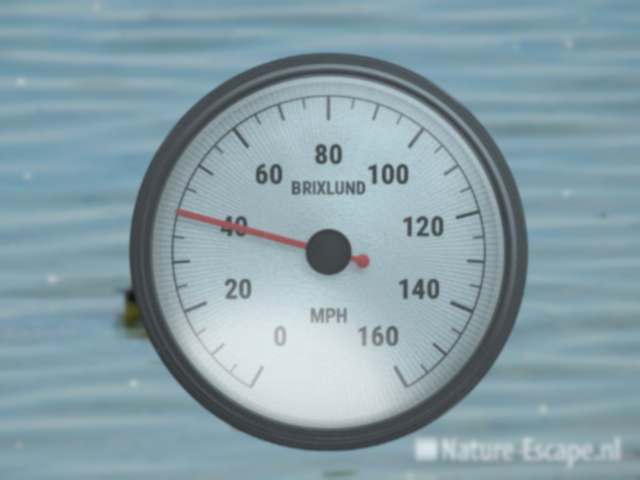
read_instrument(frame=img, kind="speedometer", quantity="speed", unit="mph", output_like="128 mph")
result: 40 mph
